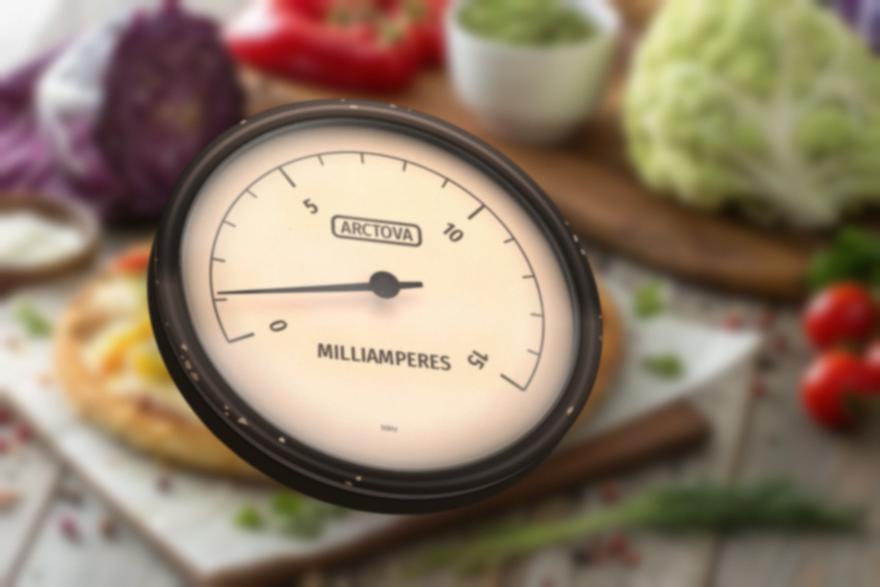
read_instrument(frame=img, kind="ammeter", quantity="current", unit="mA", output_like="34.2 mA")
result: 1 mA
